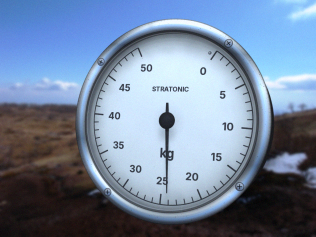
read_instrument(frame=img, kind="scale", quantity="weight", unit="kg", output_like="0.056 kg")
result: 24 kg
